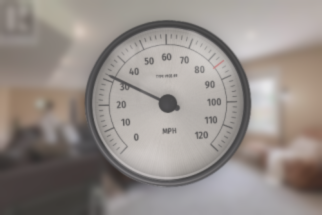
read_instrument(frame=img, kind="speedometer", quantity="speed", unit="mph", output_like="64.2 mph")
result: 32 mph
